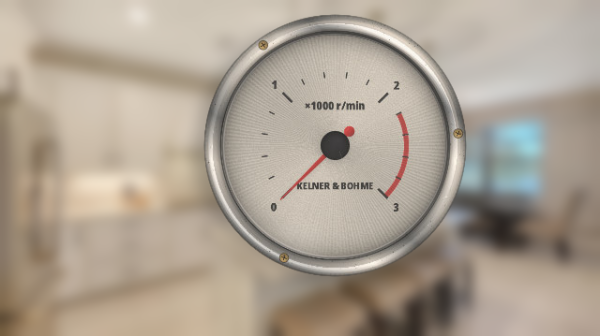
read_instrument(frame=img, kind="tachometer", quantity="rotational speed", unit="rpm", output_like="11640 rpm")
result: 0 rpm
